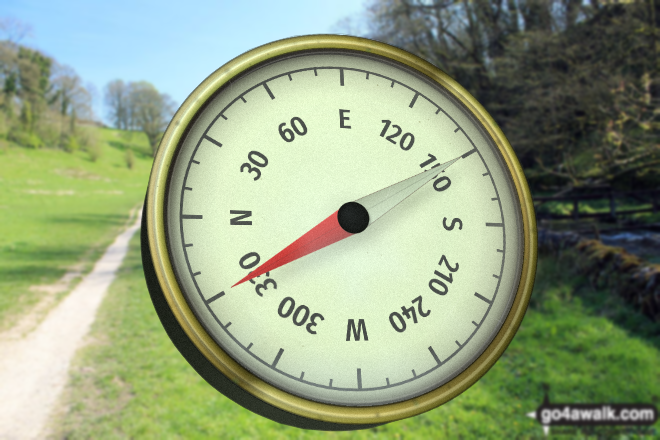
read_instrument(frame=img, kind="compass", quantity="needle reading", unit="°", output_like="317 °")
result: 330 °
